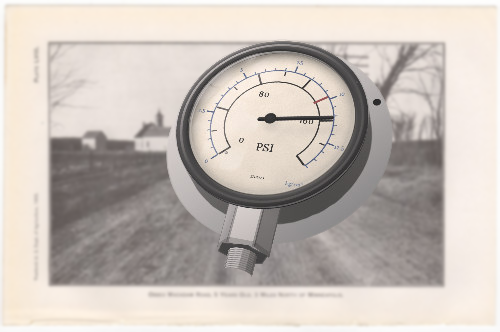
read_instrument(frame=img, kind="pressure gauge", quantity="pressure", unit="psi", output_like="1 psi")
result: 160 psi
